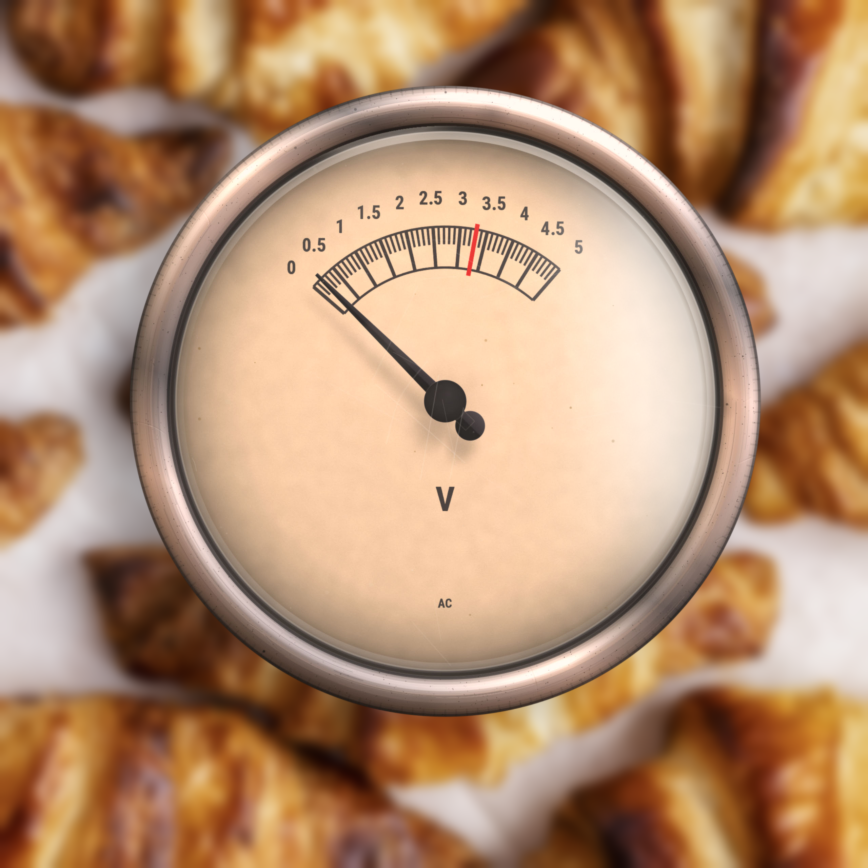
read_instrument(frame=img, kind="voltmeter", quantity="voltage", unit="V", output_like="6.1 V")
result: 0.2 V
